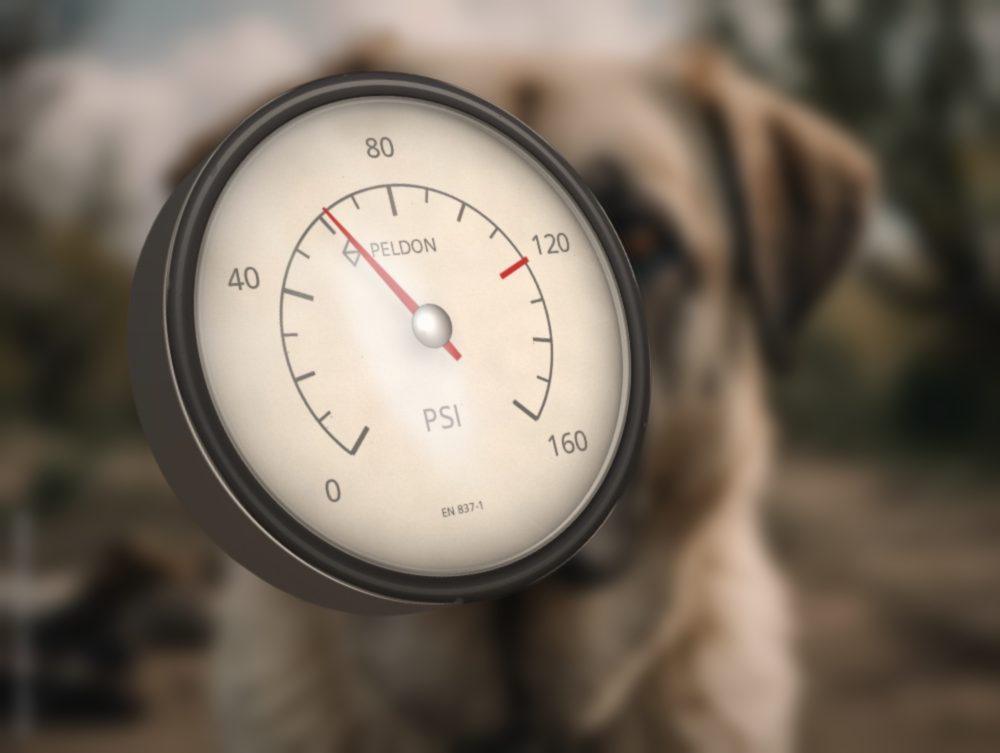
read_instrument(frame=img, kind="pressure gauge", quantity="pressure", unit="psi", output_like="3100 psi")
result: 60 psi
